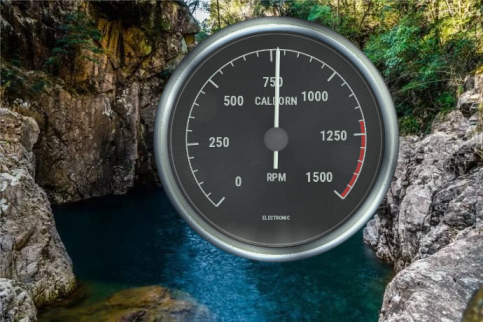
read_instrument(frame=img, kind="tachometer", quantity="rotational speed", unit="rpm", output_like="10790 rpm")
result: 775 rpm
